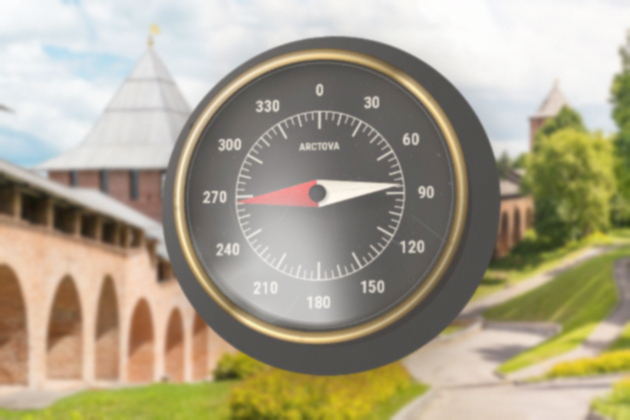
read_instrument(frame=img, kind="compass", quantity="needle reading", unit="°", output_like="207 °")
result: 265 °
